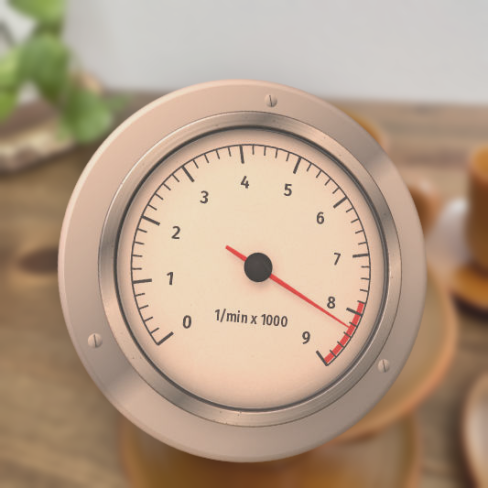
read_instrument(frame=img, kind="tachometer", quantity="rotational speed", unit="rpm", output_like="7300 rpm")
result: 8300 rpm
